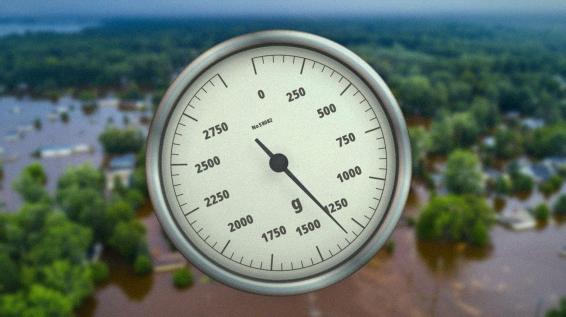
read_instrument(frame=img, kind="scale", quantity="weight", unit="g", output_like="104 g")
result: 1325 g
